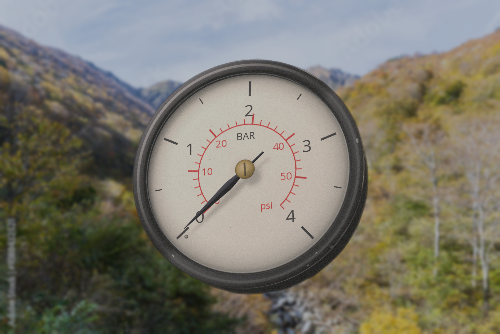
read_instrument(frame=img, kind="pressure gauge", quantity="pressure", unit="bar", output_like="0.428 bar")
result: 0 bar
